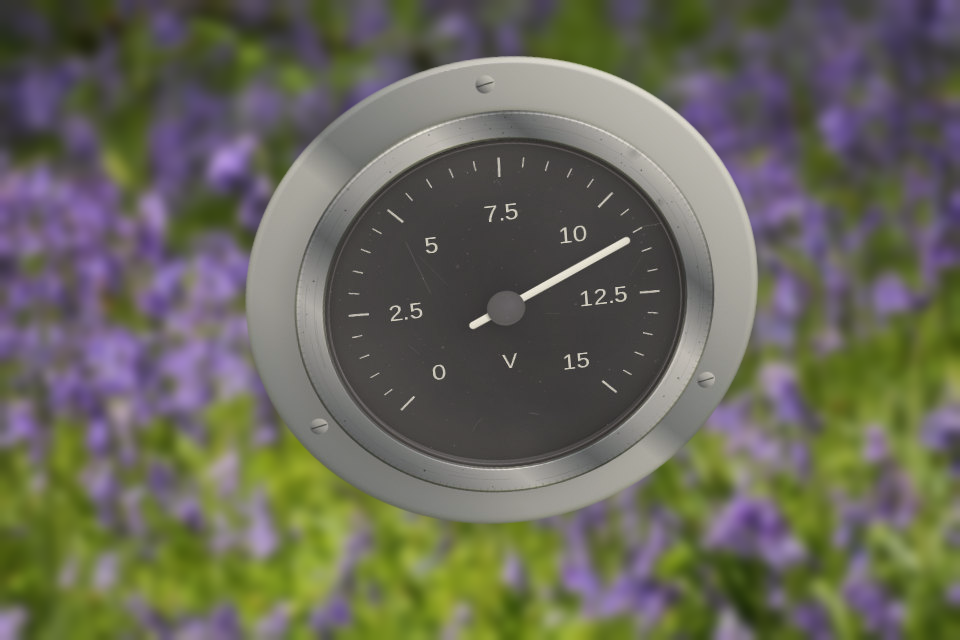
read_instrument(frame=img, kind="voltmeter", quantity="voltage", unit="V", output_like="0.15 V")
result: 11 V
